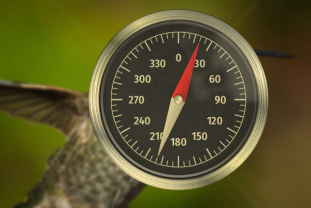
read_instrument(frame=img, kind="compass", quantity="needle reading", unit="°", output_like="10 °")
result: 20 °
